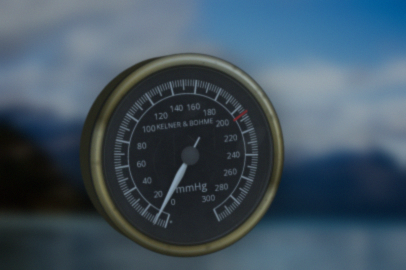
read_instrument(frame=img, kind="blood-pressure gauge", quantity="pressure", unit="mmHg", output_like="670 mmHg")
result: 10 mmHg
